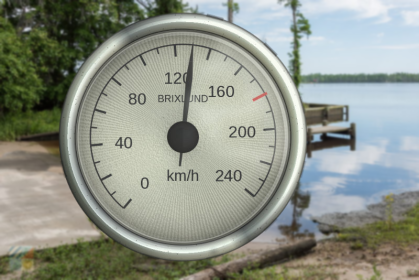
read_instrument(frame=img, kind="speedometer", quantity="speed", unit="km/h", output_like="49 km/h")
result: 130 km/h
